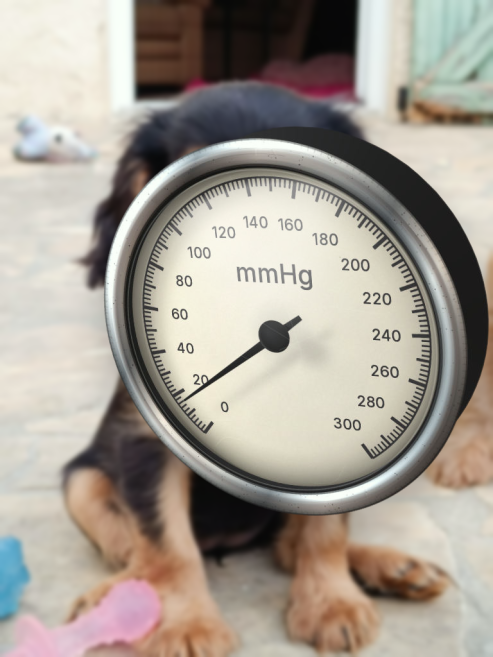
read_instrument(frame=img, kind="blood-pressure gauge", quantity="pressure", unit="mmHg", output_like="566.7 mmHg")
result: 16 mmHg
